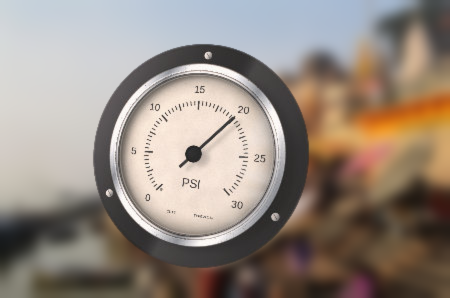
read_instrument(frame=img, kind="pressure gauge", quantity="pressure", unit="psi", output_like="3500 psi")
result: 20 psi
